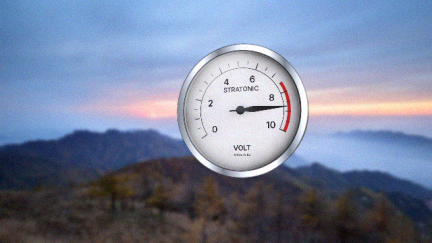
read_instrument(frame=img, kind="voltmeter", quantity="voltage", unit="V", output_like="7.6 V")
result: 8.75 V
